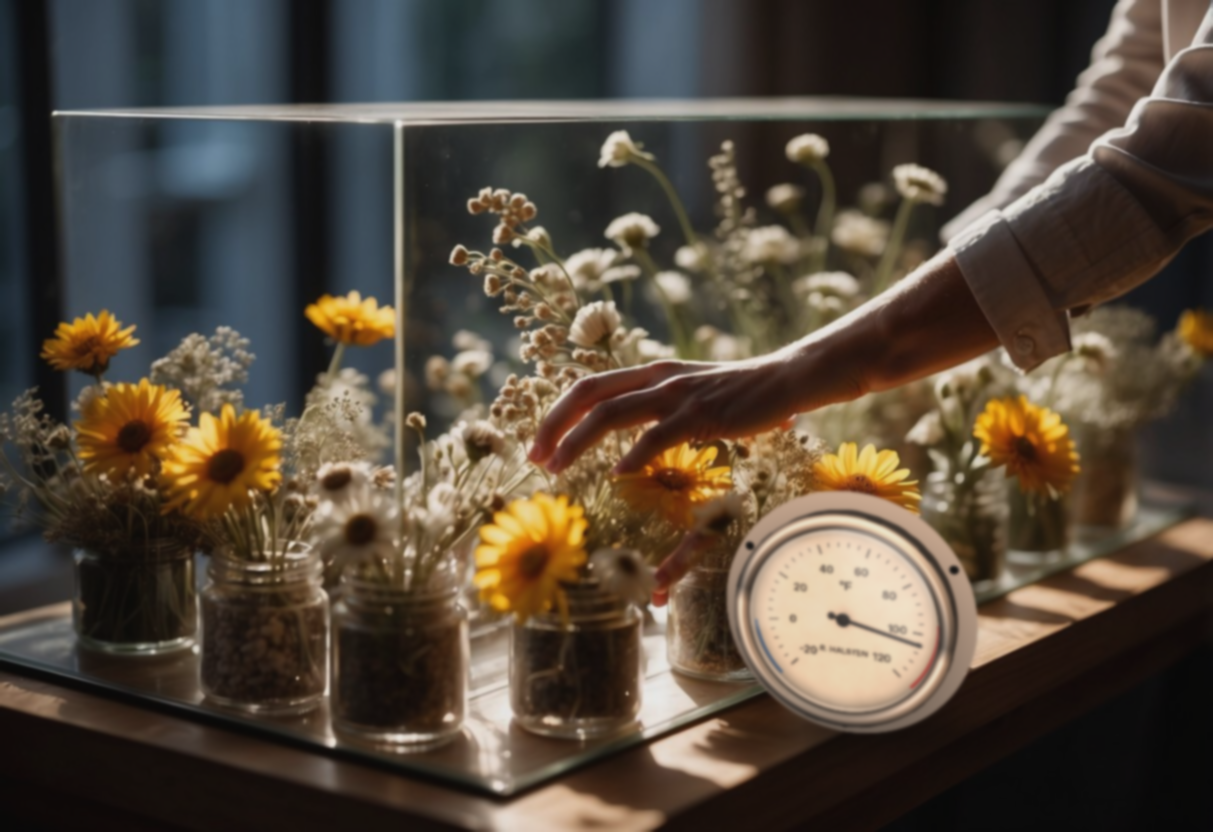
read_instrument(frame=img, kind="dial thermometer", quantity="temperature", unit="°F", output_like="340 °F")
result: 104 °F
